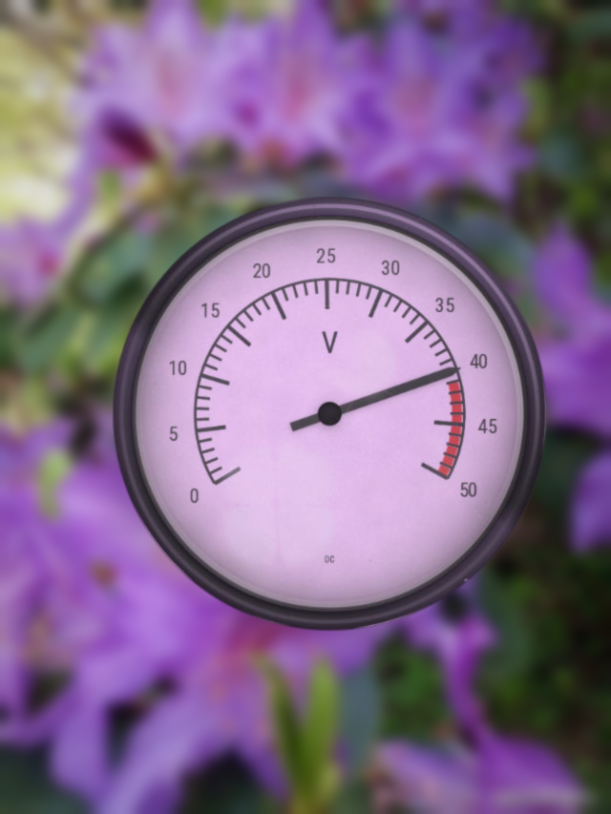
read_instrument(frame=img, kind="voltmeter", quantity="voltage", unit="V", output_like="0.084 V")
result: 40 V
